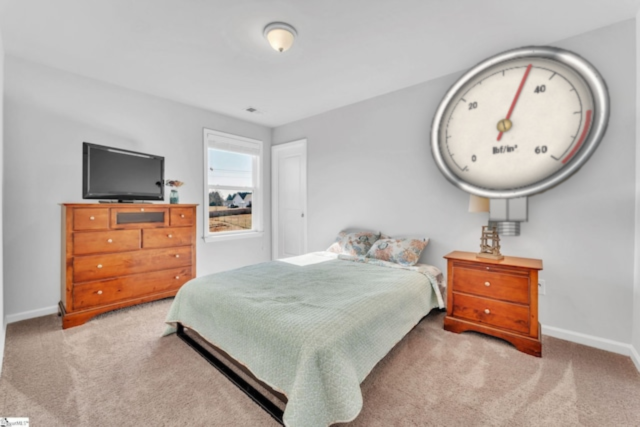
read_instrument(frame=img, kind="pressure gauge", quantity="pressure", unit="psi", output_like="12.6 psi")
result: 35 psi
